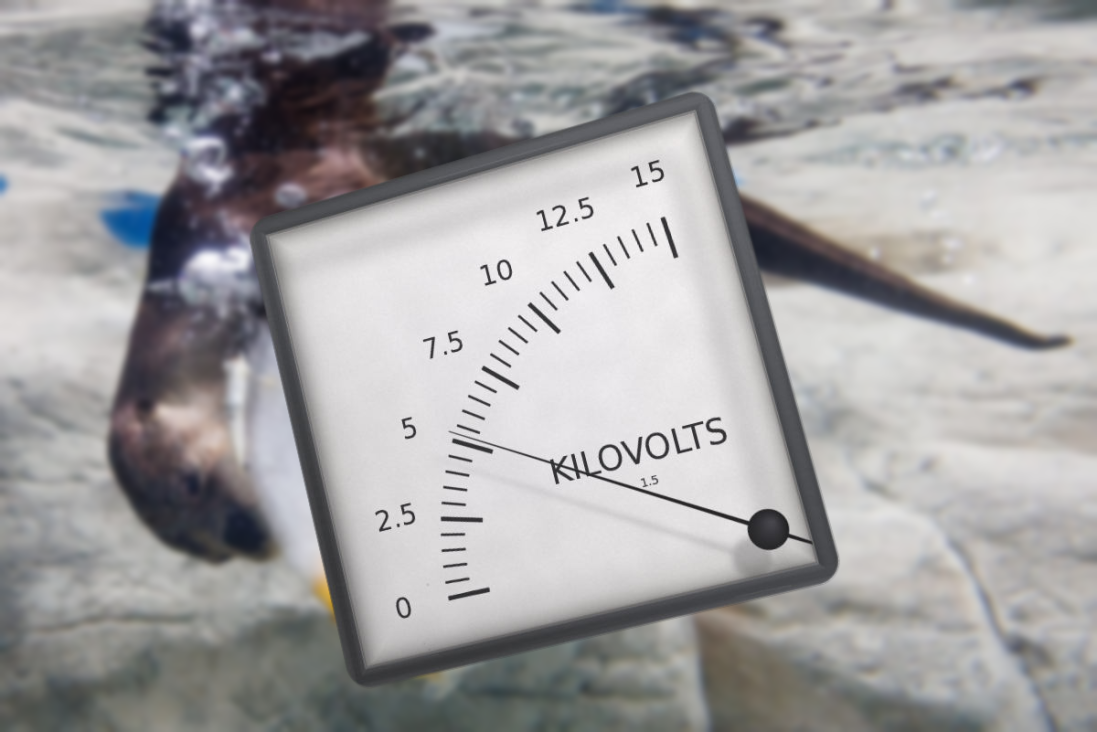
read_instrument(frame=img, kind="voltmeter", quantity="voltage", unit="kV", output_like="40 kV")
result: 5.25 kV
